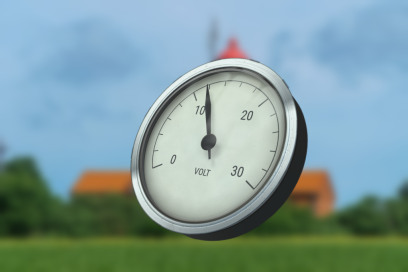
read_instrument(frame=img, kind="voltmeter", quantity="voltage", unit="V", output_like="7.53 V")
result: 12 V
